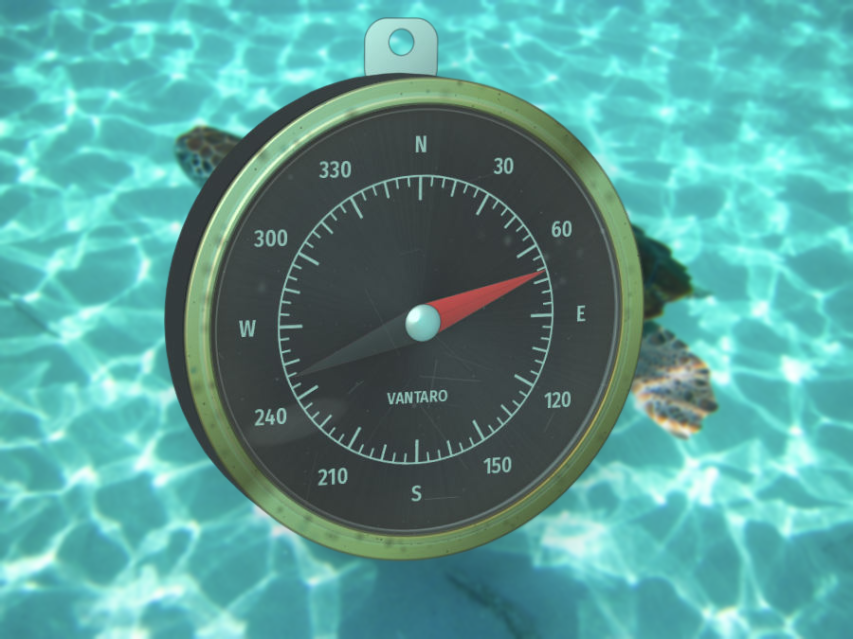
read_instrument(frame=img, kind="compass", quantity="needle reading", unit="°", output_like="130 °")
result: 70 °
